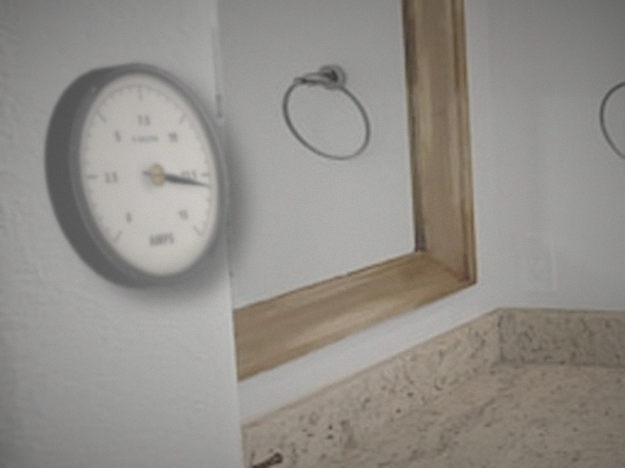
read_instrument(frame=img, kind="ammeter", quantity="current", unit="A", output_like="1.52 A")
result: 13 A
